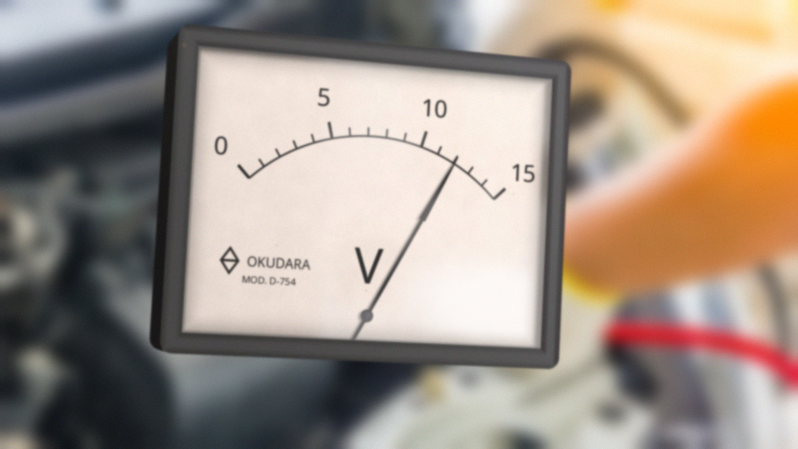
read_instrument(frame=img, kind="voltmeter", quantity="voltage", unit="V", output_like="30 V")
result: 12 V
